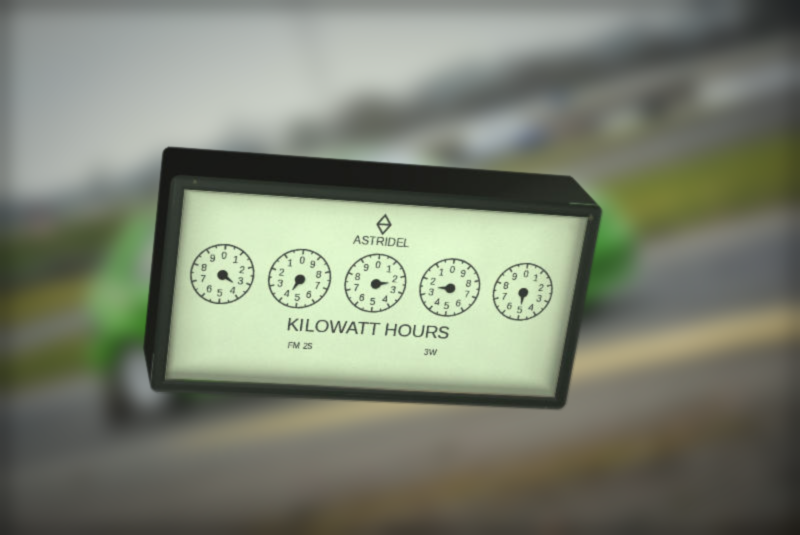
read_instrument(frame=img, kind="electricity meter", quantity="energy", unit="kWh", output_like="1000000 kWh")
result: 34225 kWh
